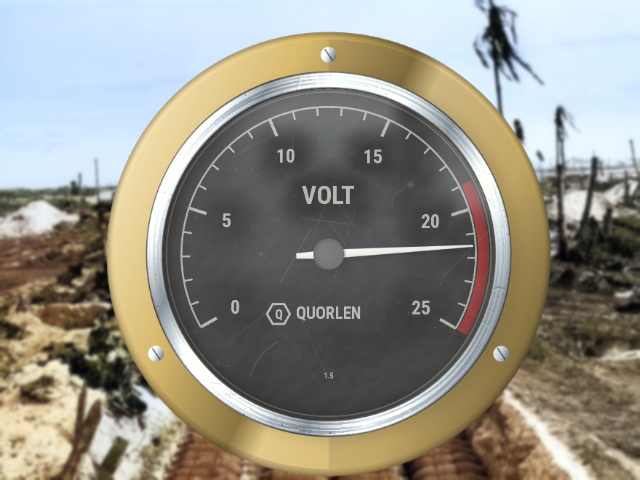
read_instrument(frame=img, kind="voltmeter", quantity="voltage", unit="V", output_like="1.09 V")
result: 21.5 V
